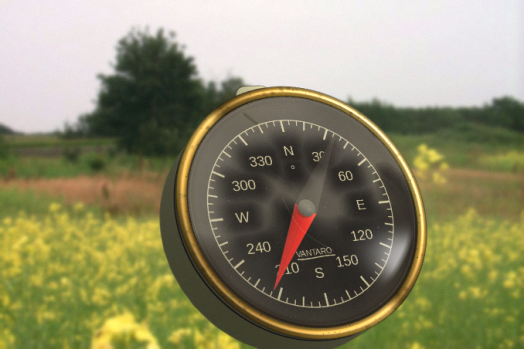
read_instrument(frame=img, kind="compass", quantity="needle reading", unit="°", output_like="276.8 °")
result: 215 °
